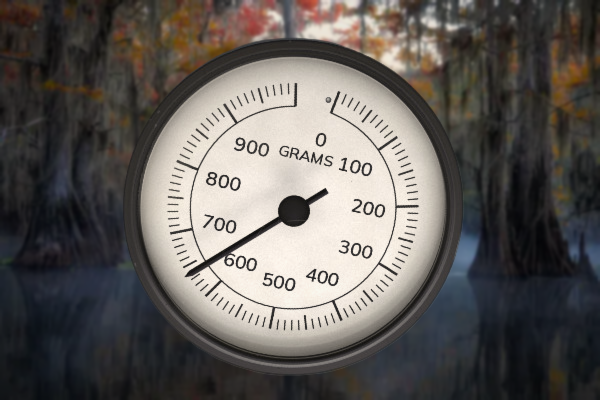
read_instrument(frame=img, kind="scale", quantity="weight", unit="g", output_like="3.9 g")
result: 640 g
